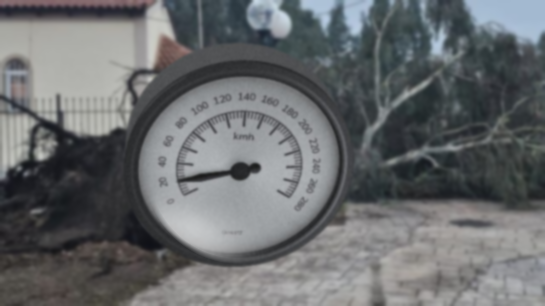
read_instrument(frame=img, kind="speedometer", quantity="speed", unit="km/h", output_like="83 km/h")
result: 20 km/h
